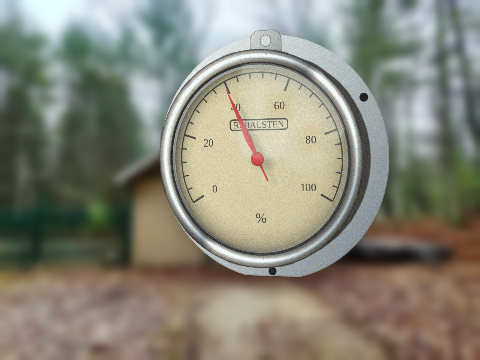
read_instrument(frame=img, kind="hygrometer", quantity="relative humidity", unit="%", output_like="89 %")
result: 40 %
